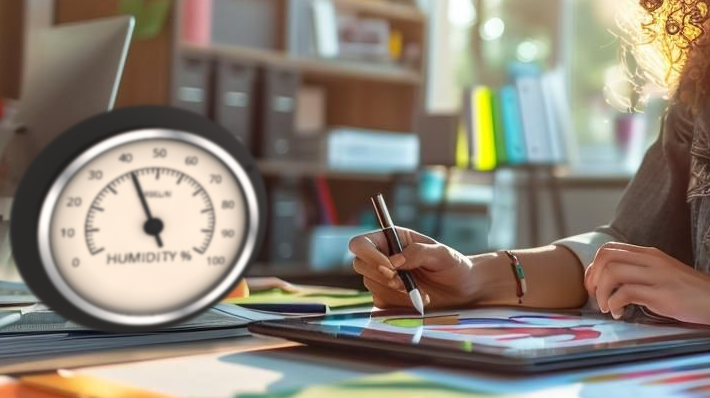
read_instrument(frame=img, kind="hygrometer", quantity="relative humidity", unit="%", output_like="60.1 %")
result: 40 %
